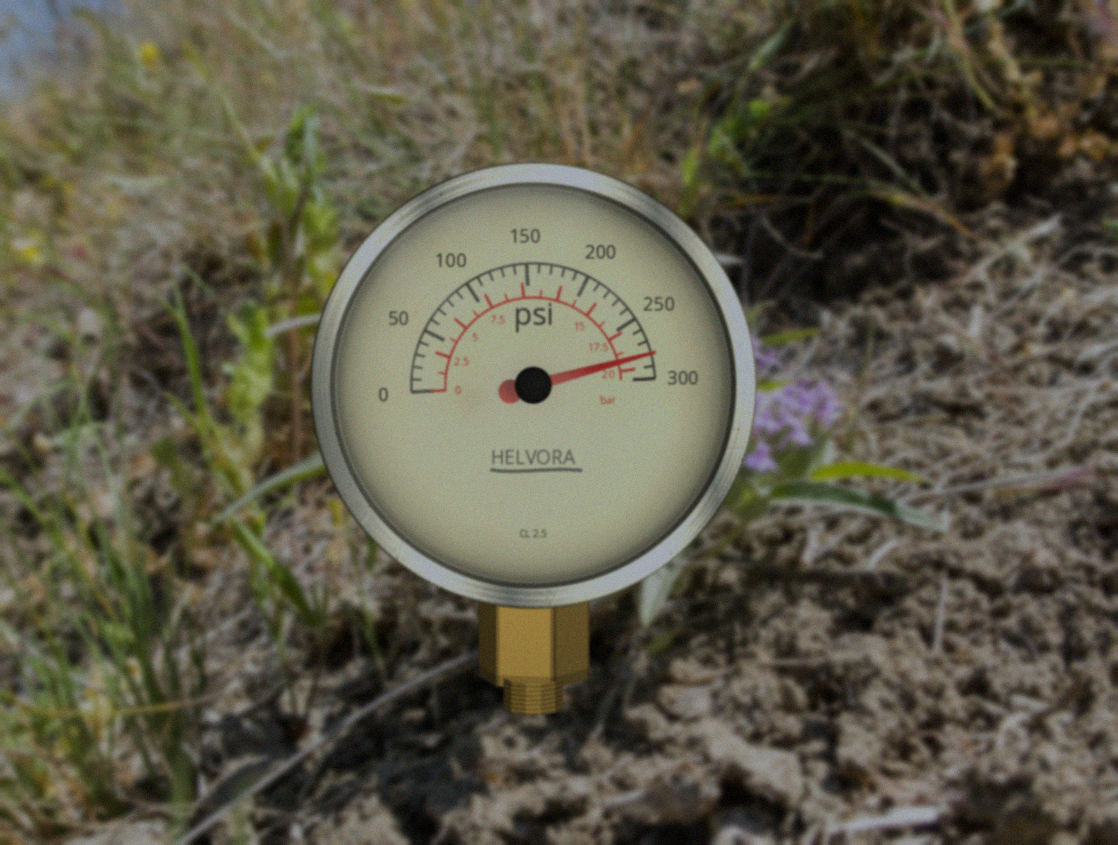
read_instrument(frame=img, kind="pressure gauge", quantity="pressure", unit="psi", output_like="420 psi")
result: 280 psi
